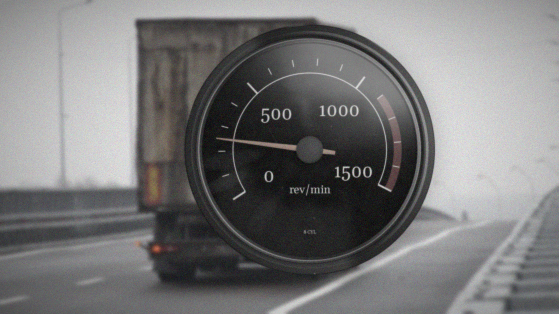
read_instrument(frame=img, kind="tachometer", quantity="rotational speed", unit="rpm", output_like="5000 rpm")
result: 250 rpm
